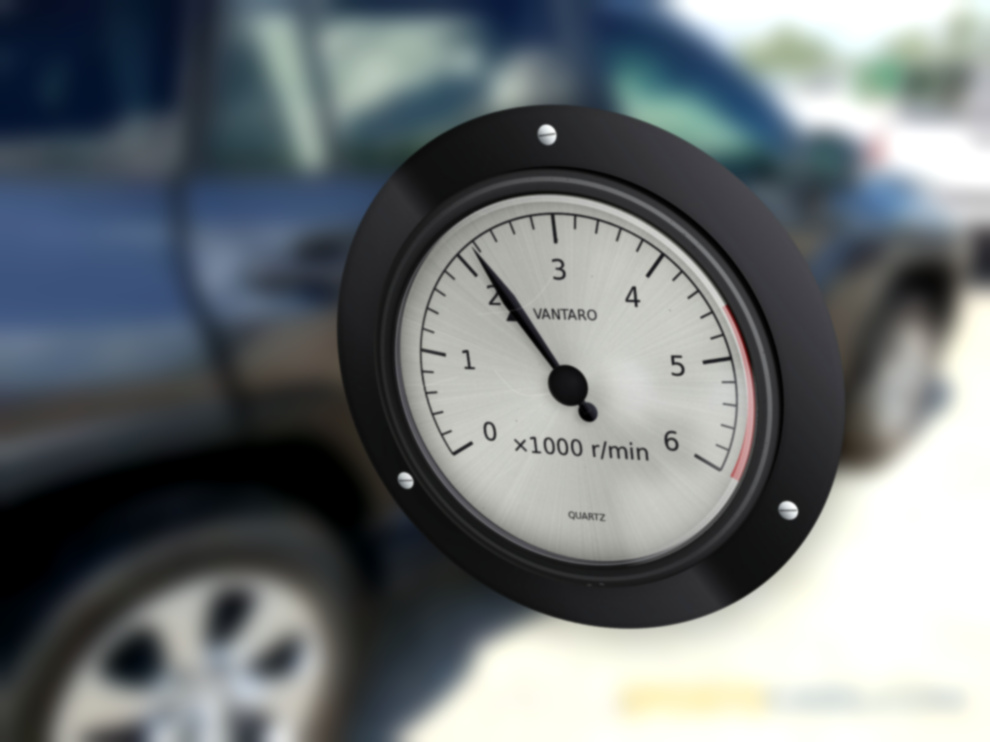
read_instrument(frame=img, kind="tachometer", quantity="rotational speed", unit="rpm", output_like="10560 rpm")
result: 2200 rpm
